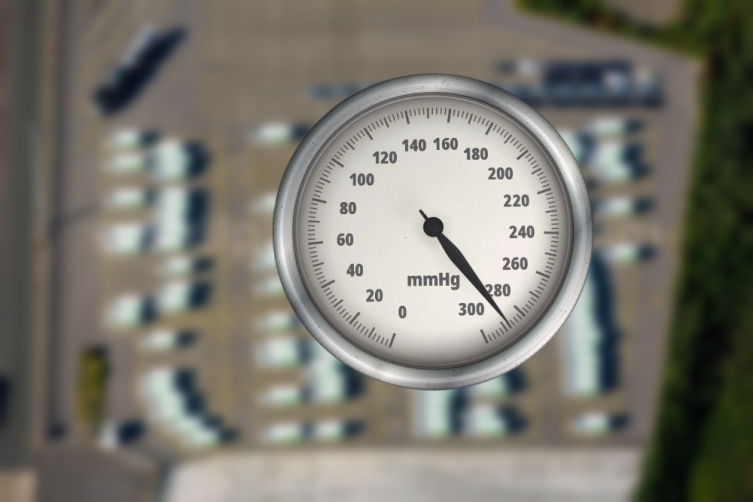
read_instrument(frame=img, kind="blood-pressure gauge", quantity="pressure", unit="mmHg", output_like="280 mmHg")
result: 288 mmHg
